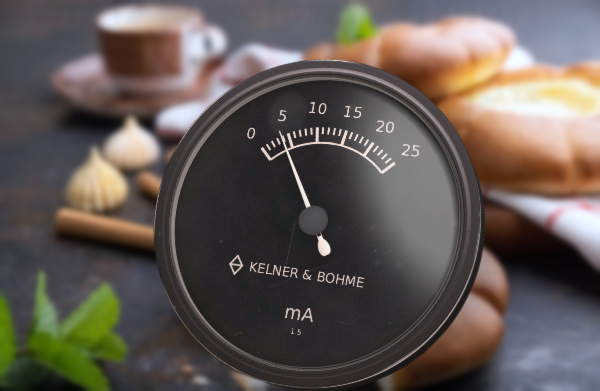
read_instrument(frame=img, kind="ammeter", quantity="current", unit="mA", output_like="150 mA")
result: 4 mA
